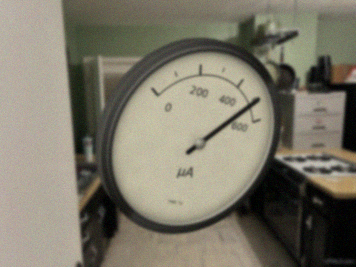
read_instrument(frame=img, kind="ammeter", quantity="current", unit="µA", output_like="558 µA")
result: 500 µA
